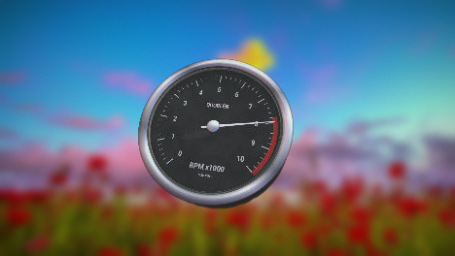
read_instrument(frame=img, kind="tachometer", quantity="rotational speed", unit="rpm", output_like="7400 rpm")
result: 8000 rpm
